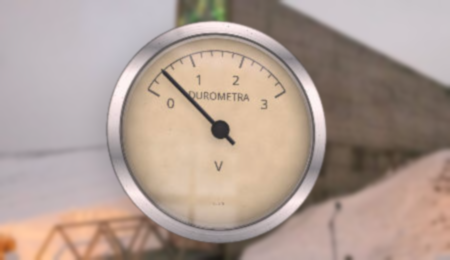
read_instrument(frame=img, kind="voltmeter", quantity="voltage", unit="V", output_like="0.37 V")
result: 0.4 V
